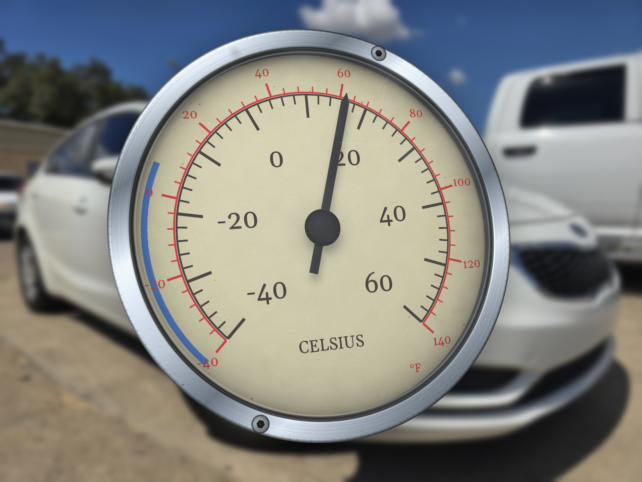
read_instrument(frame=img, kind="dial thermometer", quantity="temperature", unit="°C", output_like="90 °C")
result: 16 °C
